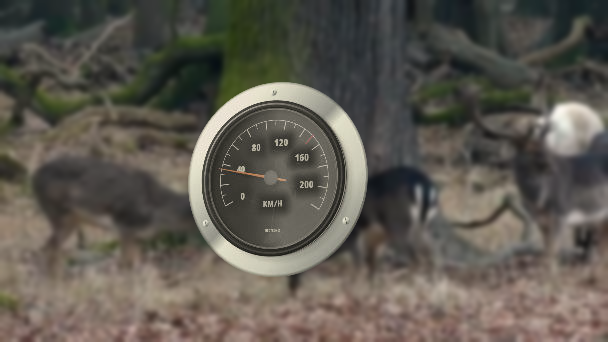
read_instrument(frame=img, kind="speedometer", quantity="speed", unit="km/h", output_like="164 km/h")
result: 35 km/h
